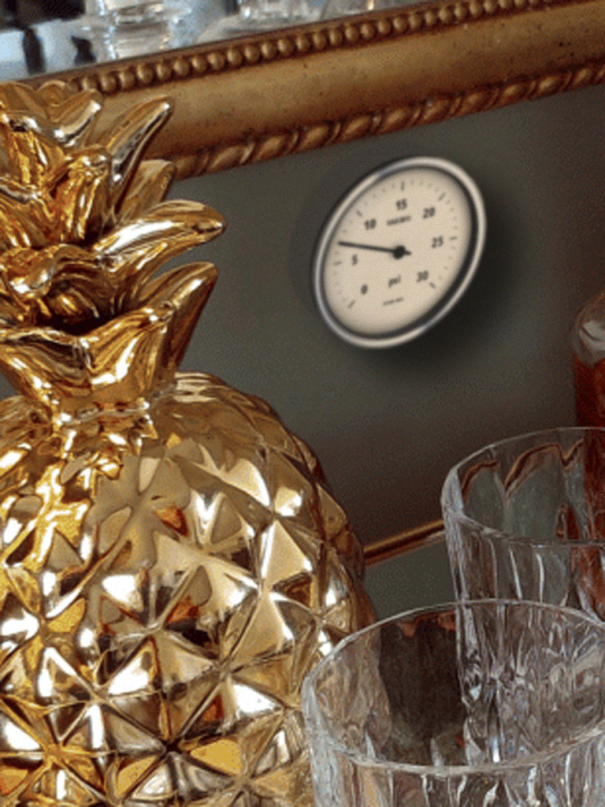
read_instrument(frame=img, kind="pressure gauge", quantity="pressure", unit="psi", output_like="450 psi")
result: 7 psi
